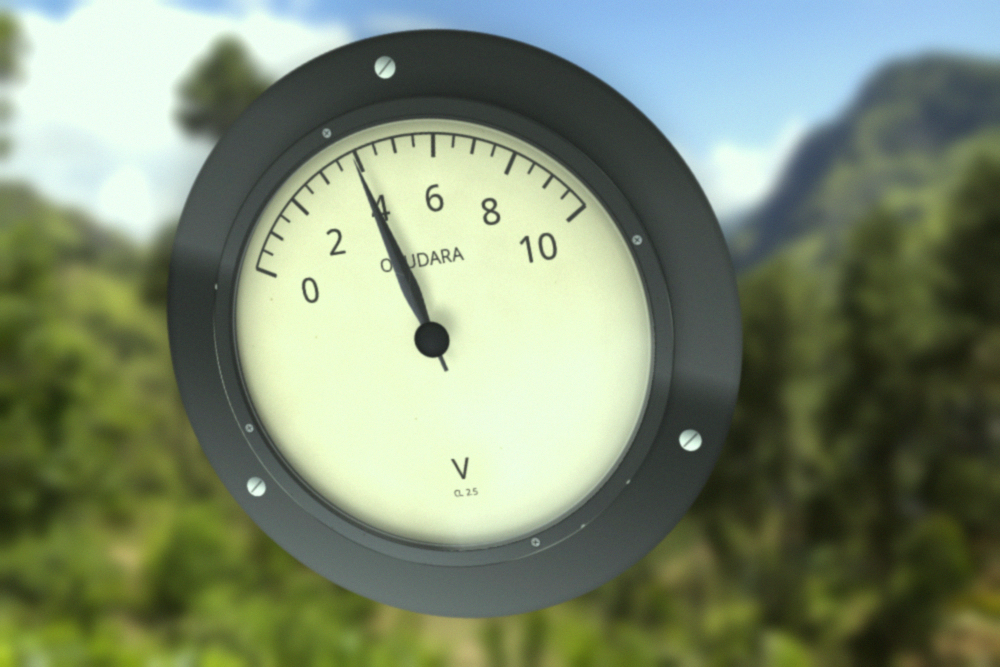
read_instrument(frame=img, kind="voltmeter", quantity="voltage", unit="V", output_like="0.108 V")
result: 4 V
